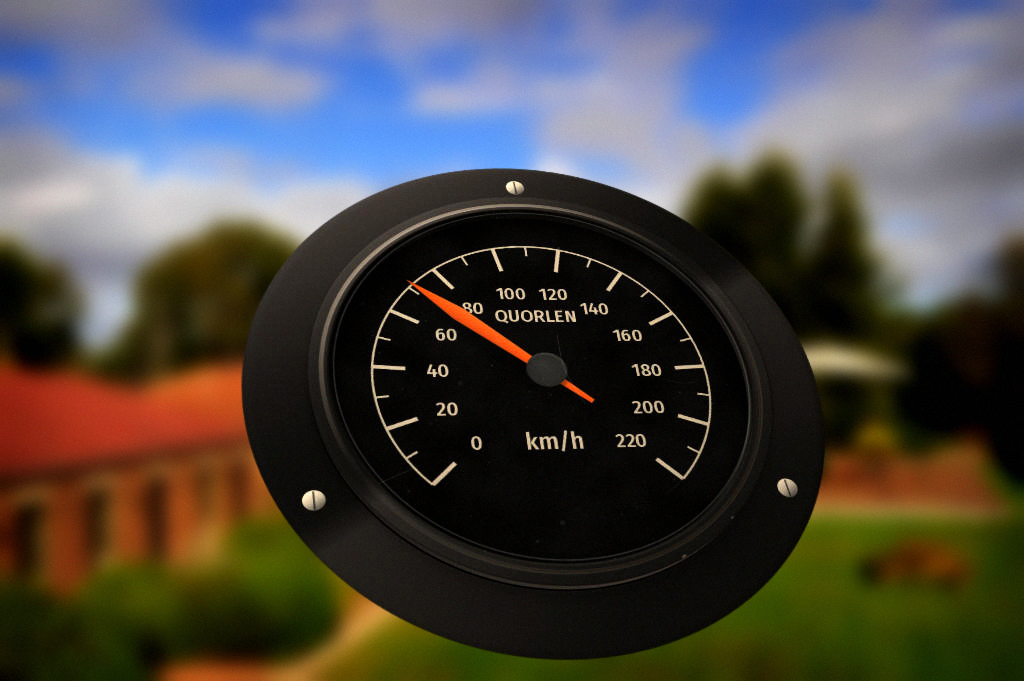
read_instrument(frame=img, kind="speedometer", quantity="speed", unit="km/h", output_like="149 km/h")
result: 70 km/h
